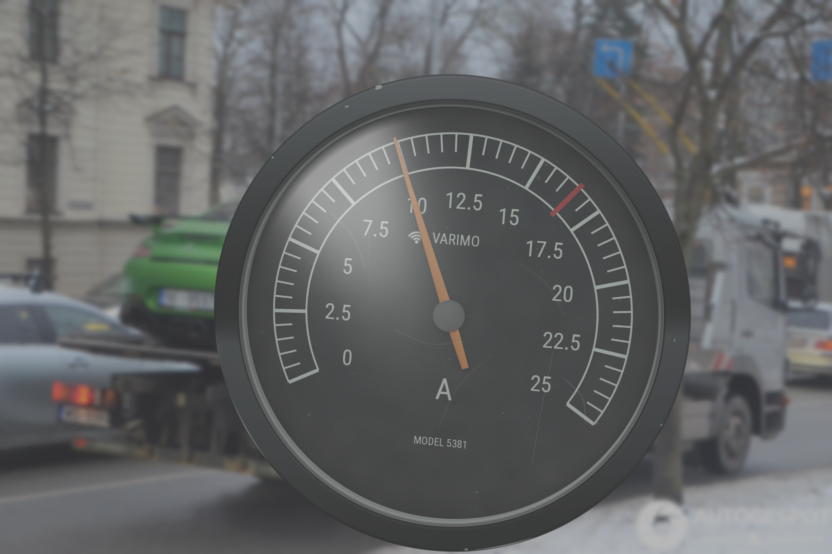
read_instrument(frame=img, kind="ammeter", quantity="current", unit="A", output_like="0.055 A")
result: 10 A
